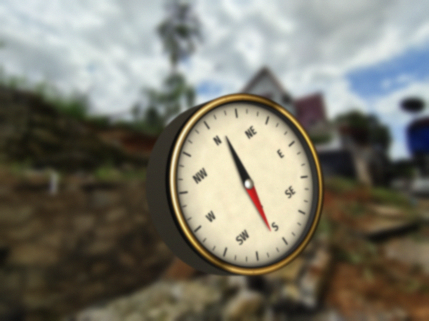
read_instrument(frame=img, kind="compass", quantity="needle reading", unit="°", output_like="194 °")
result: 190 °
